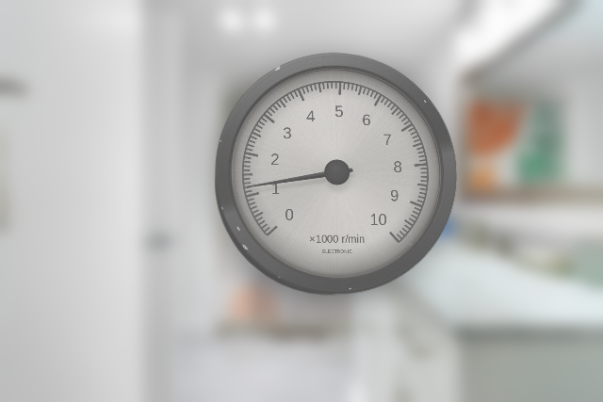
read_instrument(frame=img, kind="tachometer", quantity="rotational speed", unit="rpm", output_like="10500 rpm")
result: 1200 rpm
